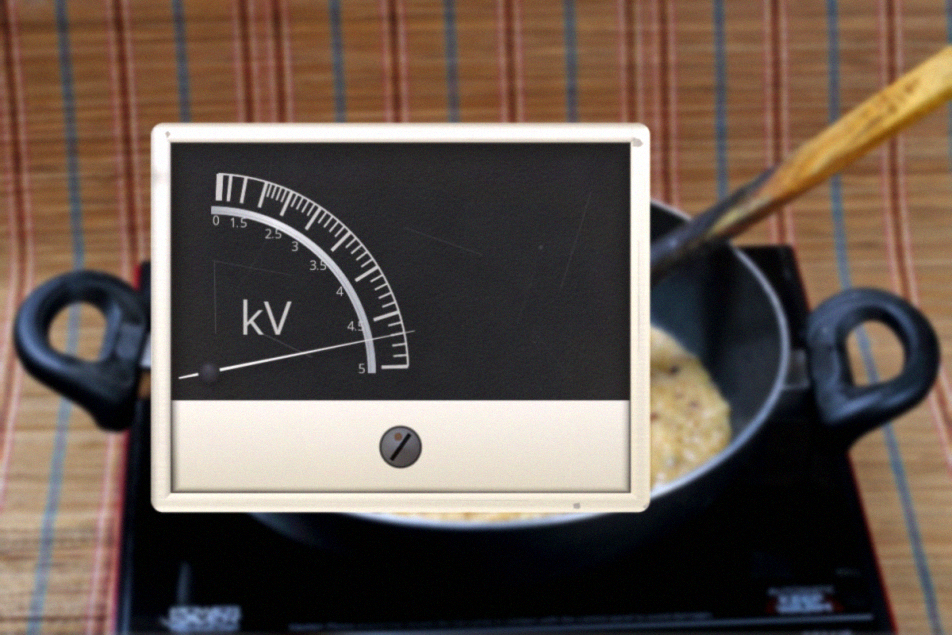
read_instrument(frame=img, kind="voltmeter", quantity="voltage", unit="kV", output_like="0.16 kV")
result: 4.7 kV
